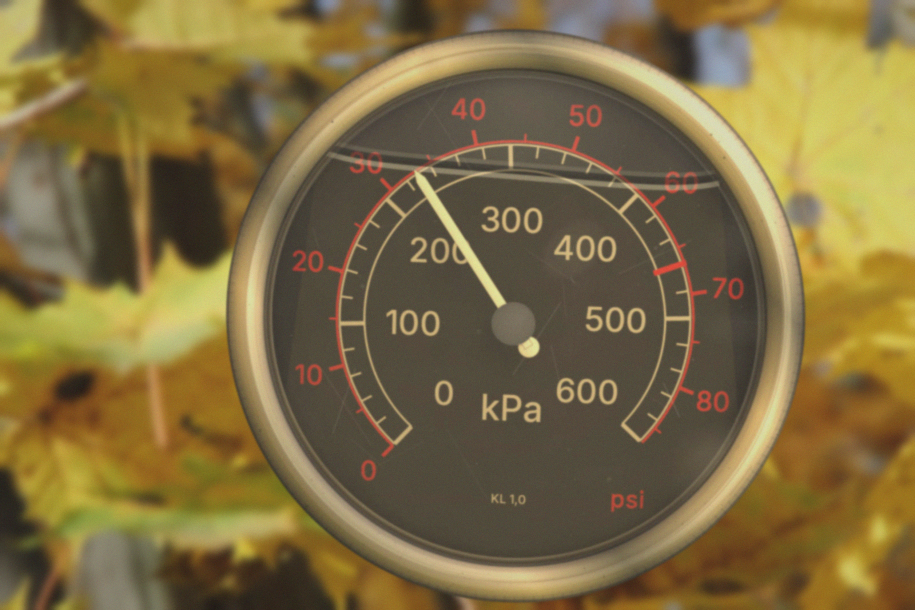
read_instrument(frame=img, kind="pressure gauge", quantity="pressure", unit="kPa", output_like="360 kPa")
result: 230 kPa
